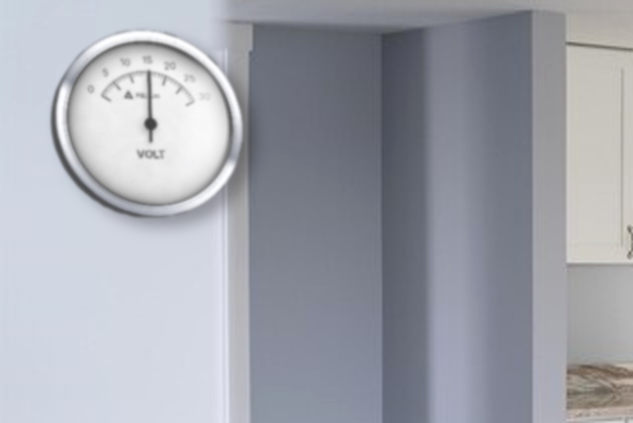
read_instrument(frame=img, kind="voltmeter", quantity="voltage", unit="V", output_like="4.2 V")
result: 15 V
